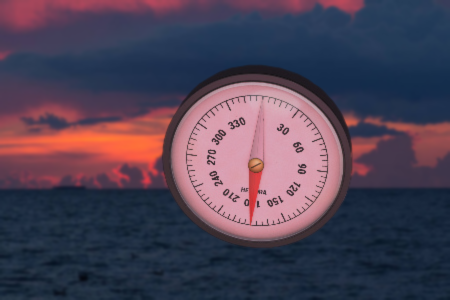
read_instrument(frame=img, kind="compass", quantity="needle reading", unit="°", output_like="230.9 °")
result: 180 °
